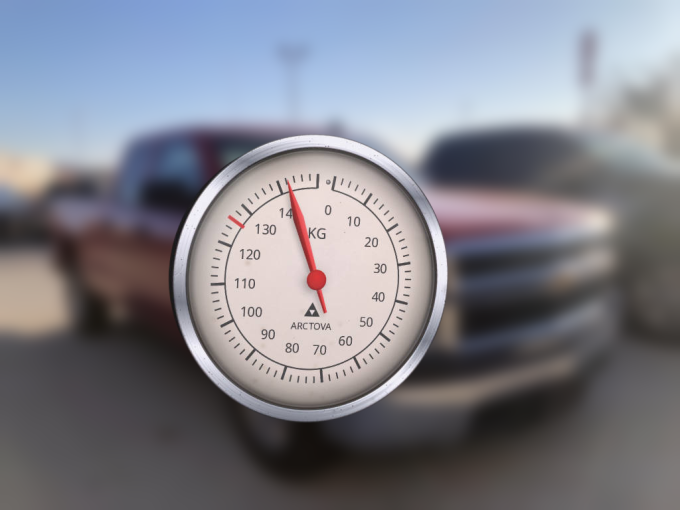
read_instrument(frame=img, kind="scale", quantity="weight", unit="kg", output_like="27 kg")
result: 142 kg
